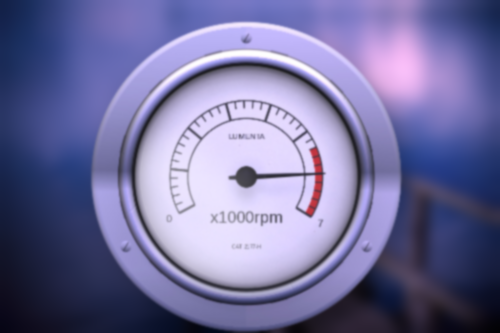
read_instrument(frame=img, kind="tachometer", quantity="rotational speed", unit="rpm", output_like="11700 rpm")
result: 6000 rpm
